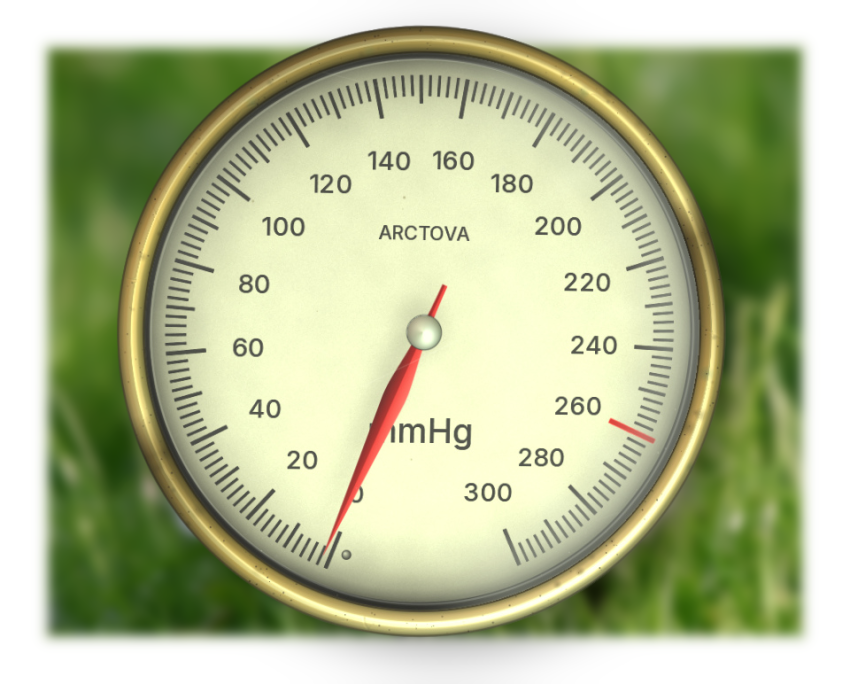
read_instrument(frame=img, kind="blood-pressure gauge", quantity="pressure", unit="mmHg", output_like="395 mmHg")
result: 2 mmHg
